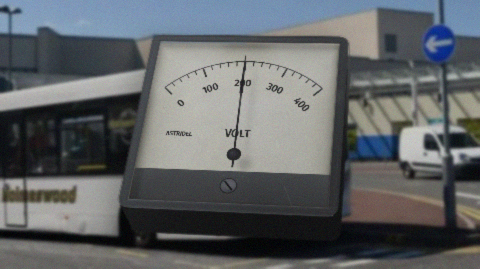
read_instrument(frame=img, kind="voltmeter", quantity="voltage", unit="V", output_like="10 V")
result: 200 V
